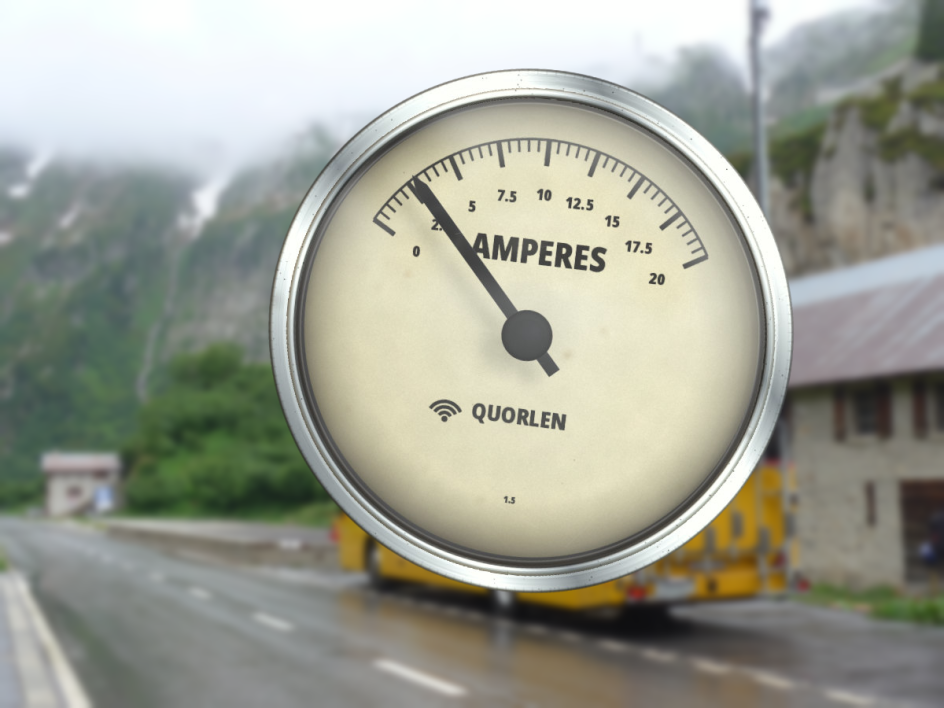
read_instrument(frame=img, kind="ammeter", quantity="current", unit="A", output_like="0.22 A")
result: 3 A
